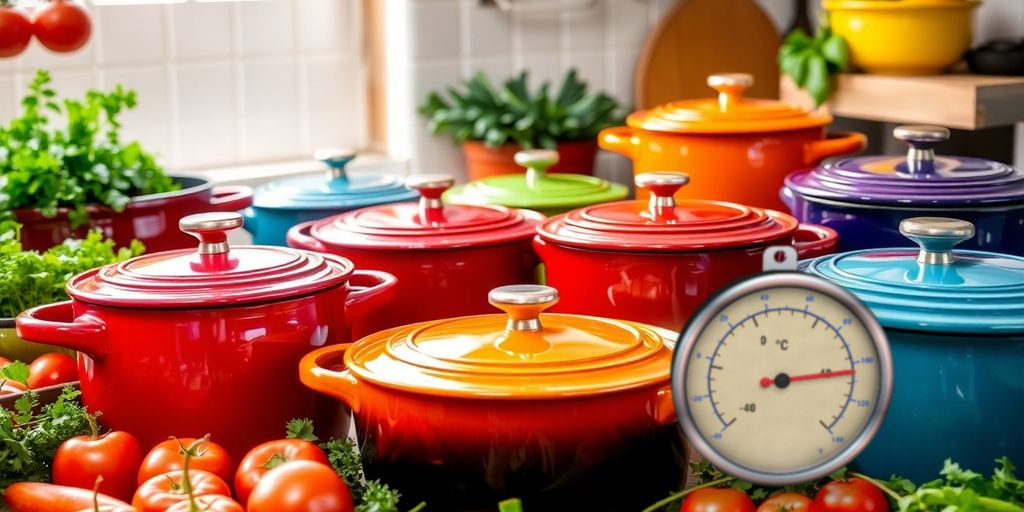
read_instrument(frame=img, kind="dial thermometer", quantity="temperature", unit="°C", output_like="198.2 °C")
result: 40 °C
